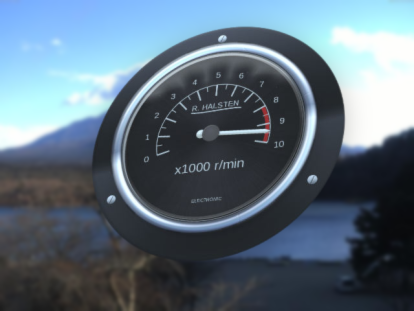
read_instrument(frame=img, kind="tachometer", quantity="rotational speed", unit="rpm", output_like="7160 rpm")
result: 9500 rpm
